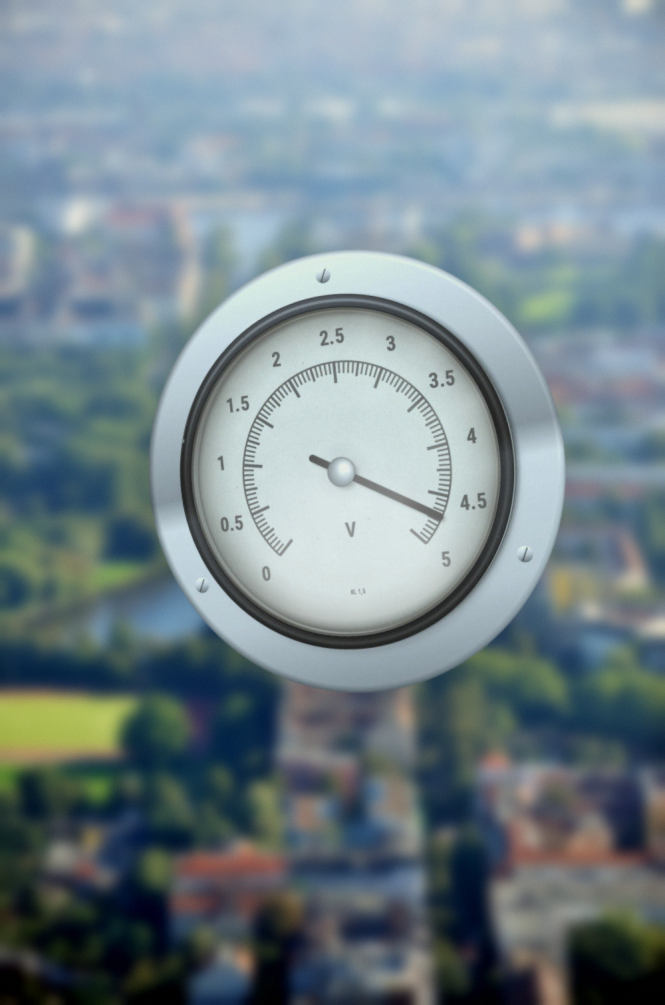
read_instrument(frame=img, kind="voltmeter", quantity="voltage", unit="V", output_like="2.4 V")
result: 4.7 V
